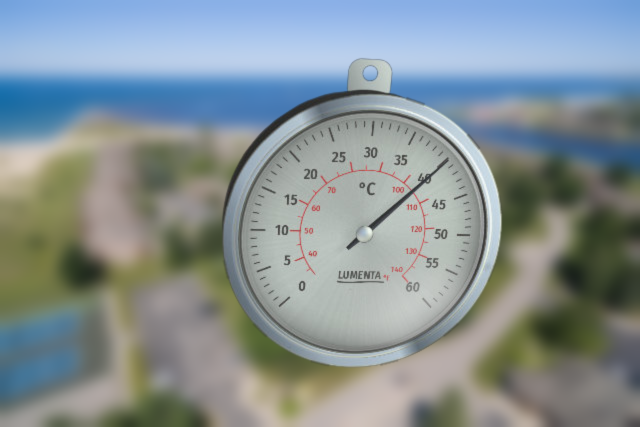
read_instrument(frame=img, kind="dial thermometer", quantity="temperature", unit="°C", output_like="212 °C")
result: 40 °C
